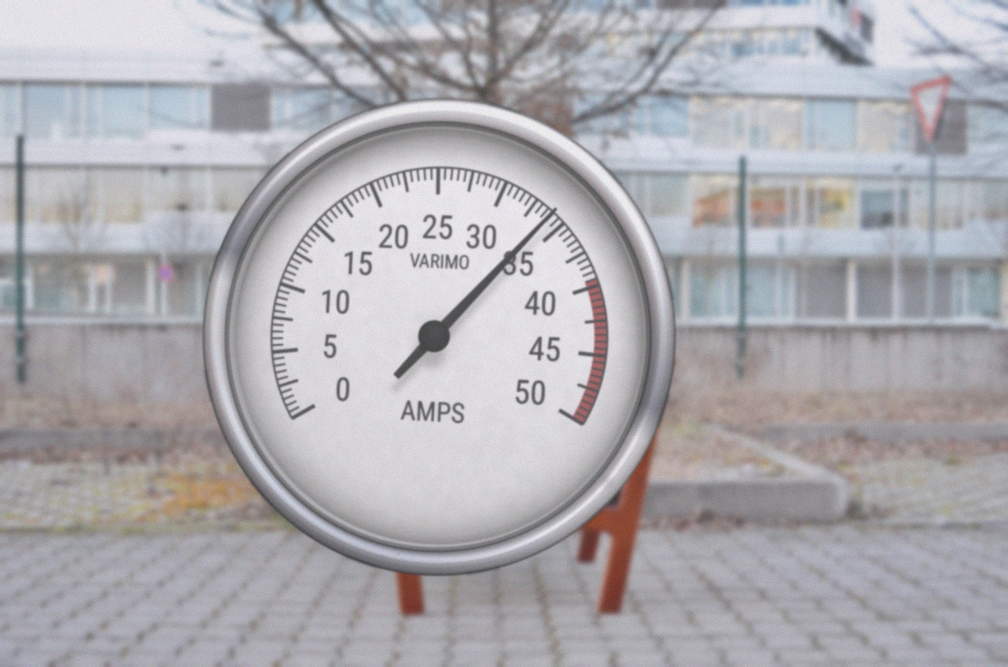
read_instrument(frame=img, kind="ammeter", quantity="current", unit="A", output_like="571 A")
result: 34 A
